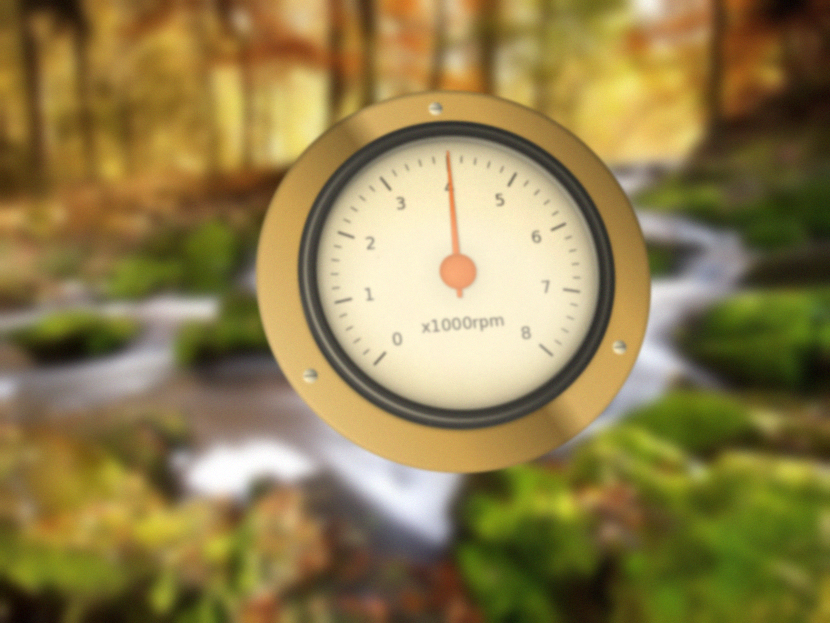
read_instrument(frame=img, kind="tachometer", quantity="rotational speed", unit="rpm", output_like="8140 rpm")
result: 4000 rpm
